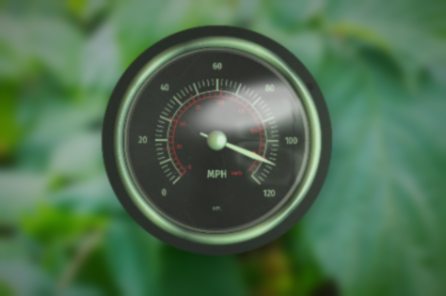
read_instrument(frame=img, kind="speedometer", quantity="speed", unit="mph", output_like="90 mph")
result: 110 mph
